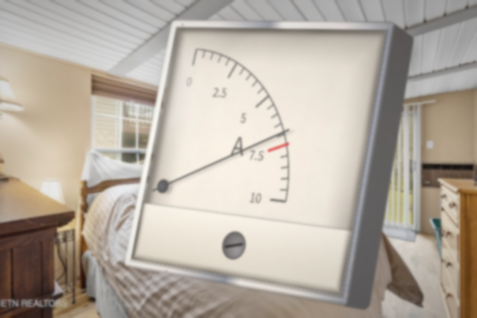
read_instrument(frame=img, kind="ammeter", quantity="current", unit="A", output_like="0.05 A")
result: 7 A
